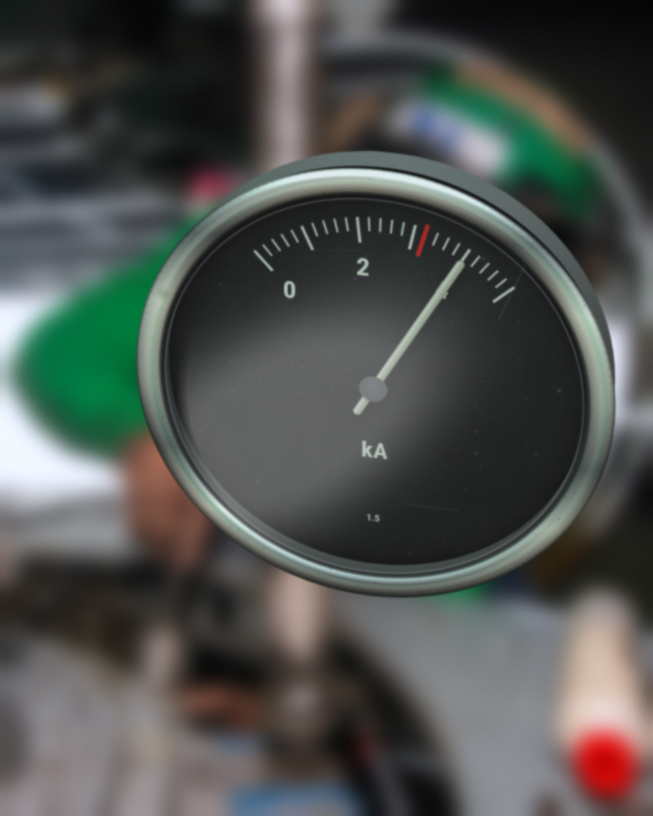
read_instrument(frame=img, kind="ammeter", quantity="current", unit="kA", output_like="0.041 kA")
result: 4 kA
